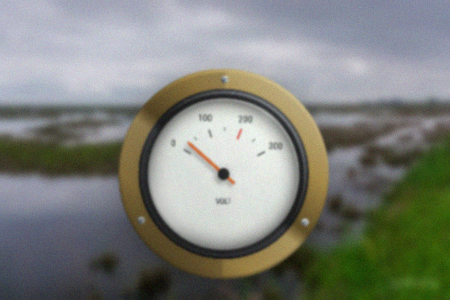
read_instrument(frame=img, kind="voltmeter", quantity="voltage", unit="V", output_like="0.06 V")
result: 25 V
